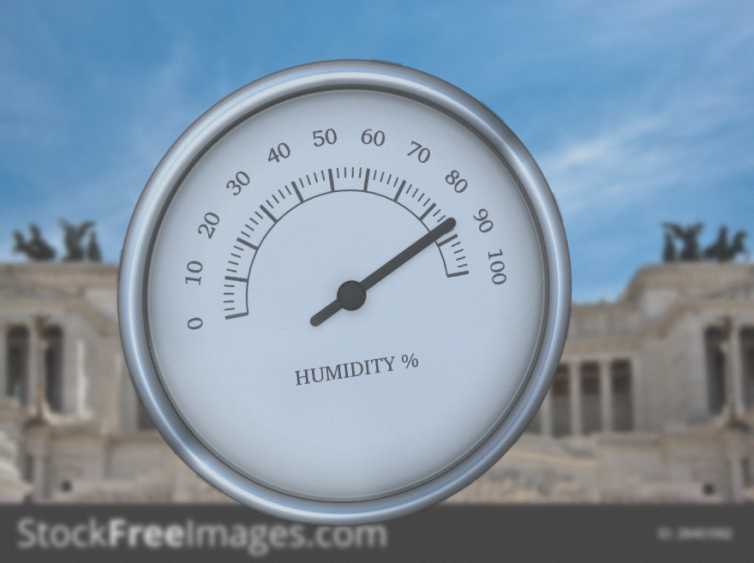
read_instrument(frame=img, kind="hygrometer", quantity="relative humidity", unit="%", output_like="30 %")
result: 86 %
